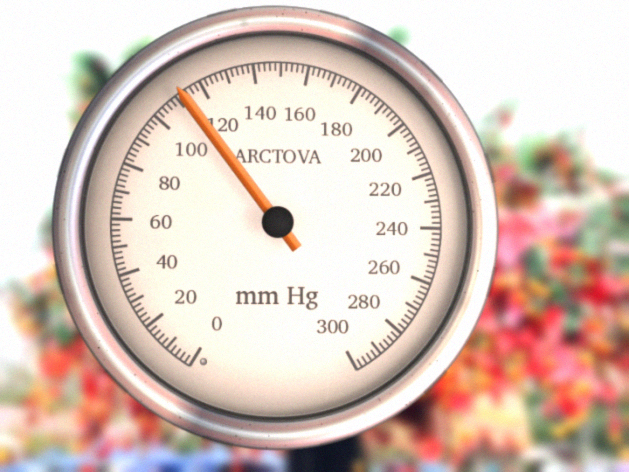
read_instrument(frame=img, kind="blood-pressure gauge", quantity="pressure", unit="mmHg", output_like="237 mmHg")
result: 112 mmHg
